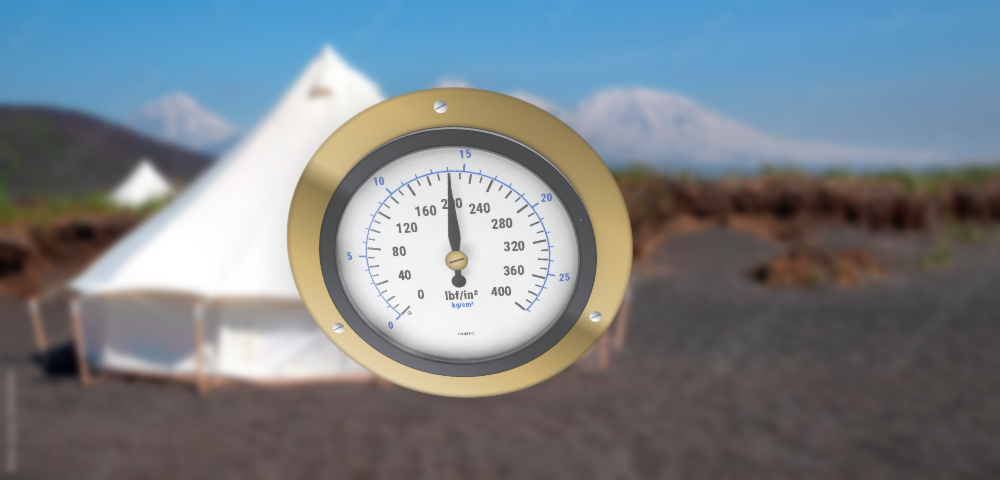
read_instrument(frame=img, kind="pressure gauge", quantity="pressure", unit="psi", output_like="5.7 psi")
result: 200 psi
